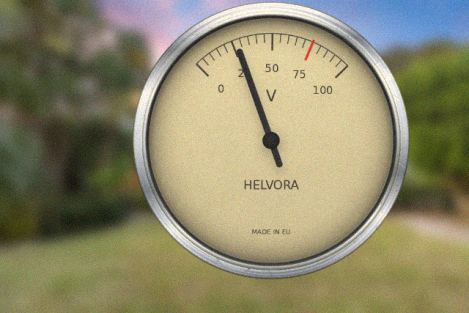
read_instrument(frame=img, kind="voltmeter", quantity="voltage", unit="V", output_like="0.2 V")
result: 27.5 V
